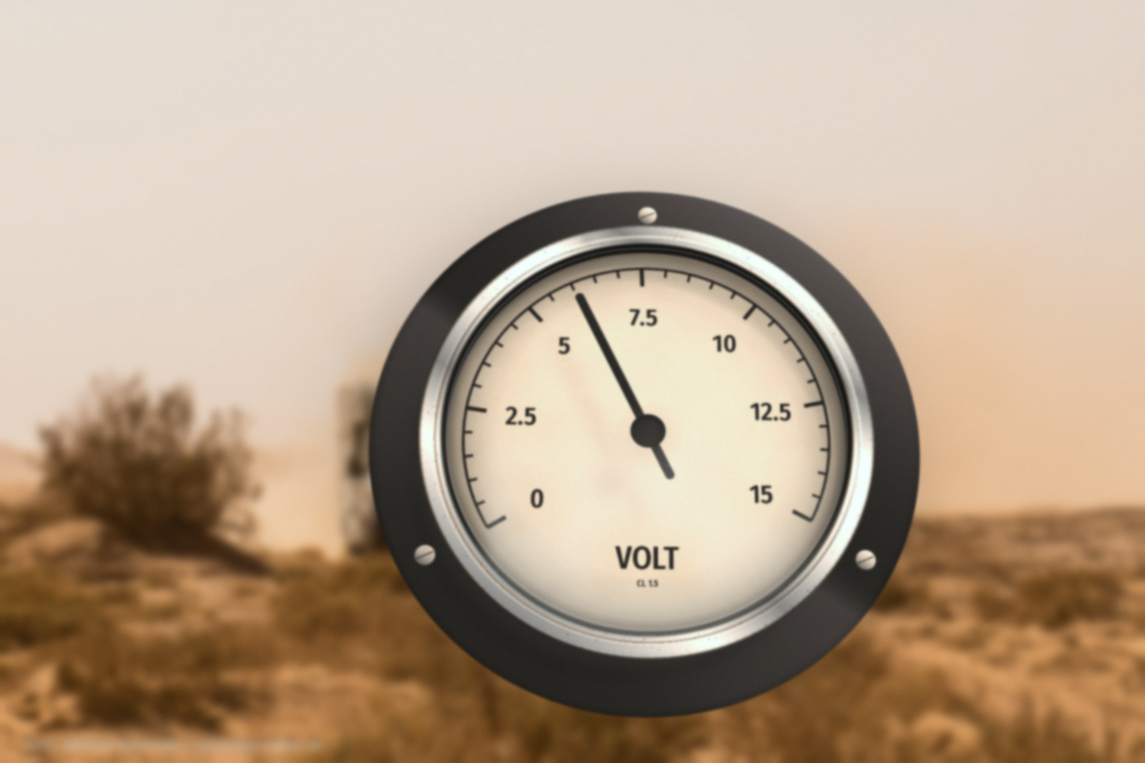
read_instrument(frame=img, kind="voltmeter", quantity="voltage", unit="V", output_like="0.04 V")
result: 6 V
